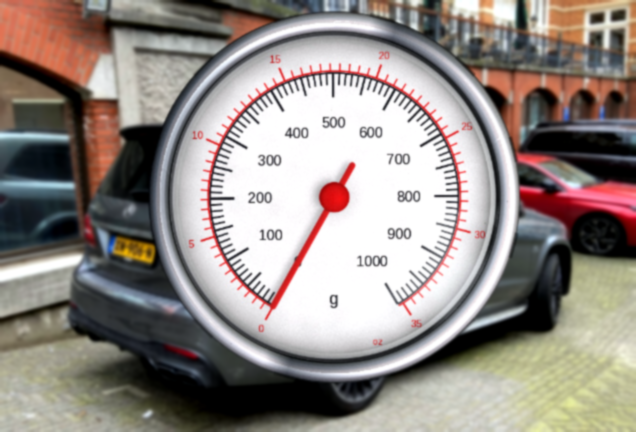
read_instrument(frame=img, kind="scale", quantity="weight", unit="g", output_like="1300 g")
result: 0 g
